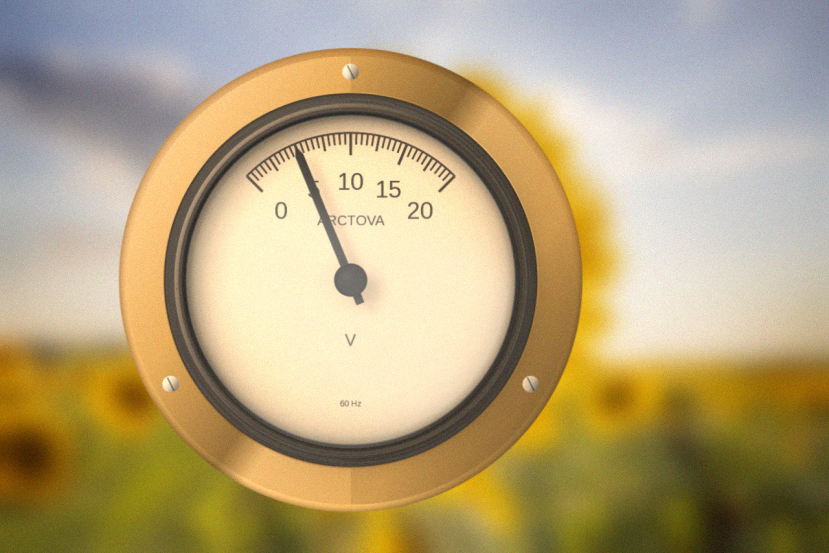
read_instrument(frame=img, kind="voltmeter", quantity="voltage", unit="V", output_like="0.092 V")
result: 5 V
